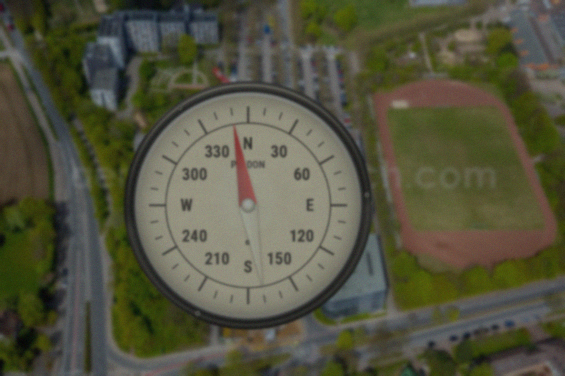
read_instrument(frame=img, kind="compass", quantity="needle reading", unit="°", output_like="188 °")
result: 350 °
